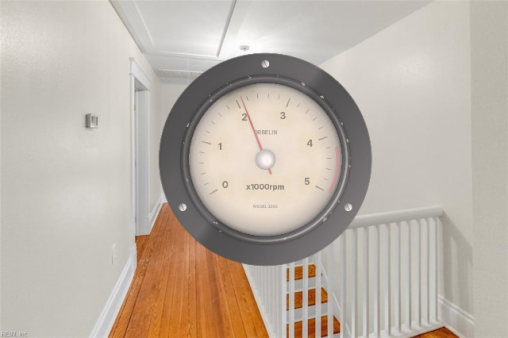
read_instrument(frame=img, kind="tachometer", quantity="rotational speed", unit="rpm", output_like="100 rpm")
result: 2100 rpm
